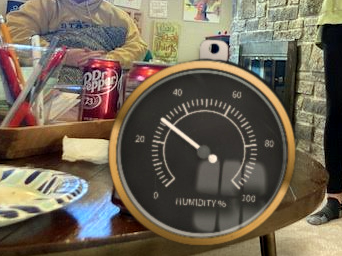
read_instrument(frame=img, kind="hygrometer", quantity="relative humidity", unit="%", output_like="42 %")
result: 30 %
